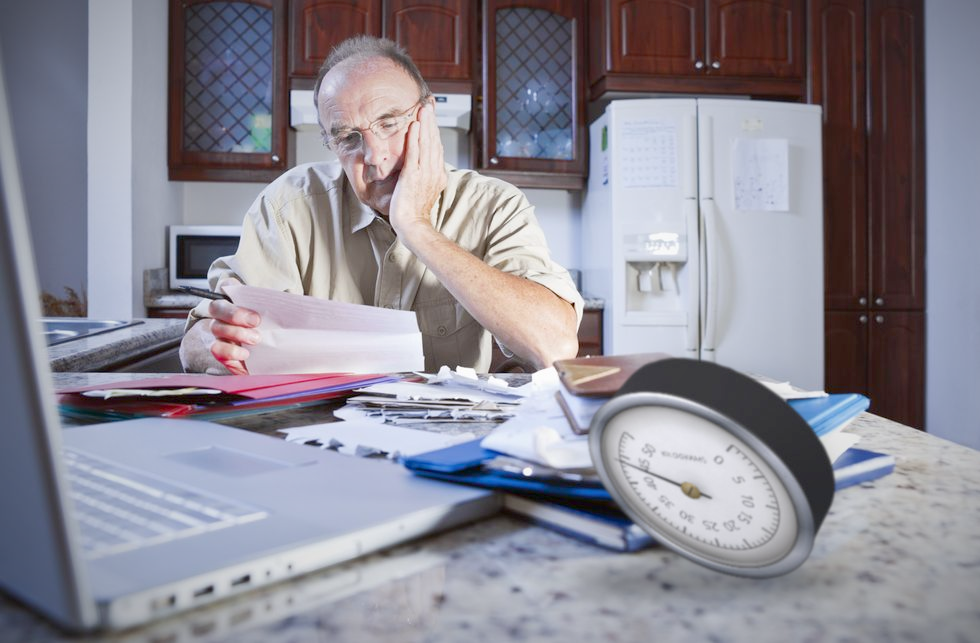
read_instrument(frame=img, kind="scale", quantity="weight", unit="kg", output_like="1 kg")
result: 45 kg
